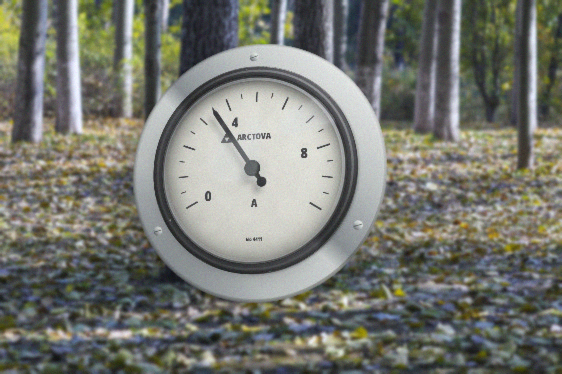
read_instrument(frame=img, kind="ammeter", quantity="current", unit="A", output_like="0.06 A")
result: 3.5 A
